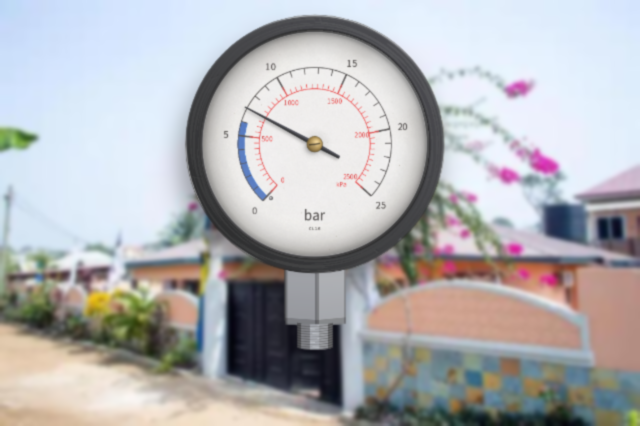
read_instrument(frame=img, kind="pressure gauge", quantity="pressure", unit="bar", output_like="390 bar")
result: 7 bar
